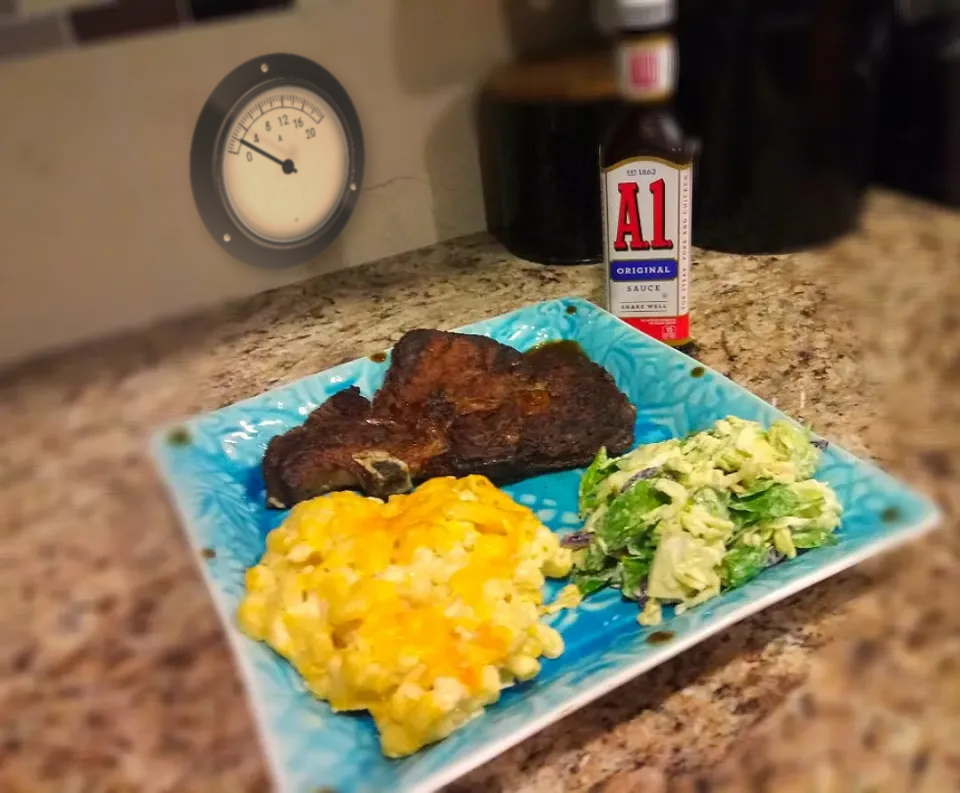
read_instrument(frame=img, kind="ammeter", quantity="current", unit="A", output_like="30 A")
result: 2 A
